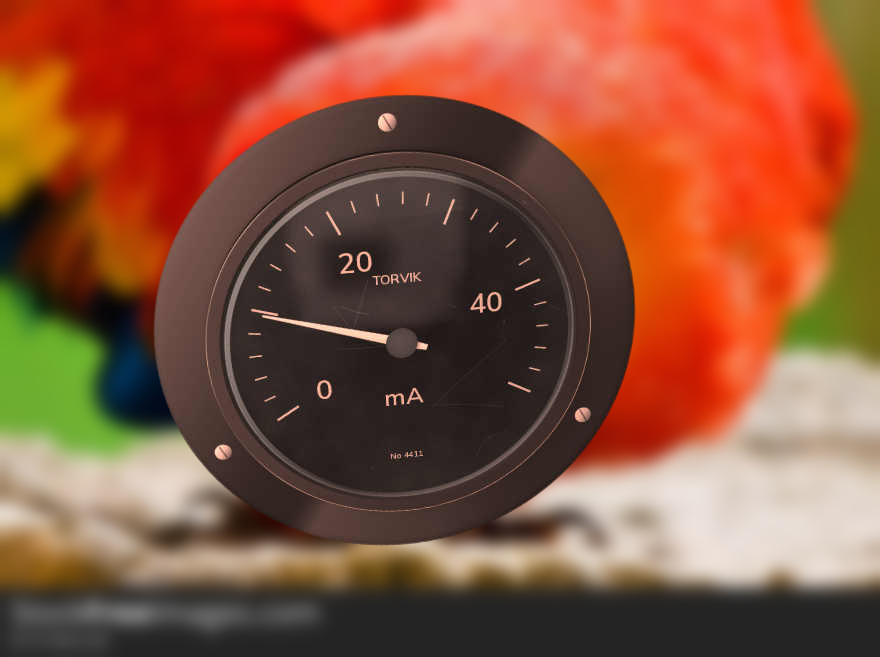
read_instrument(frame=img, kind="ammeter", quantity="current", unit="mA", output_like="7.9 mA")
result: 10 mA
